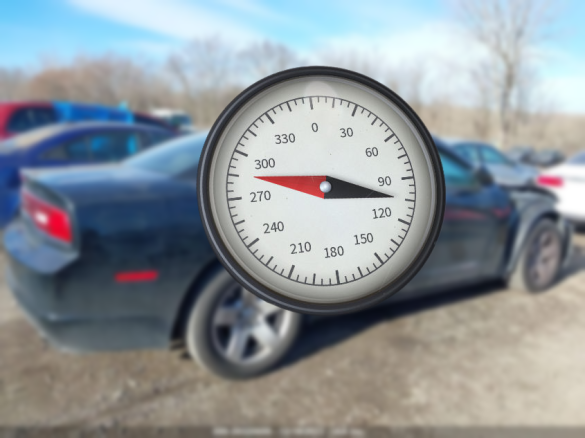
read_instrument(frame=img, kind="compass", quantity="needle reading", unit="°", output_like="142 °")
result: 285 °
